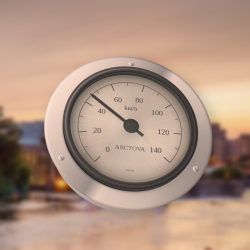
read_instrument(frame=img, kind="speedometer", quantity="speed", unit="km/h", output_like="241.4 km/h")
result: 45 km/h
